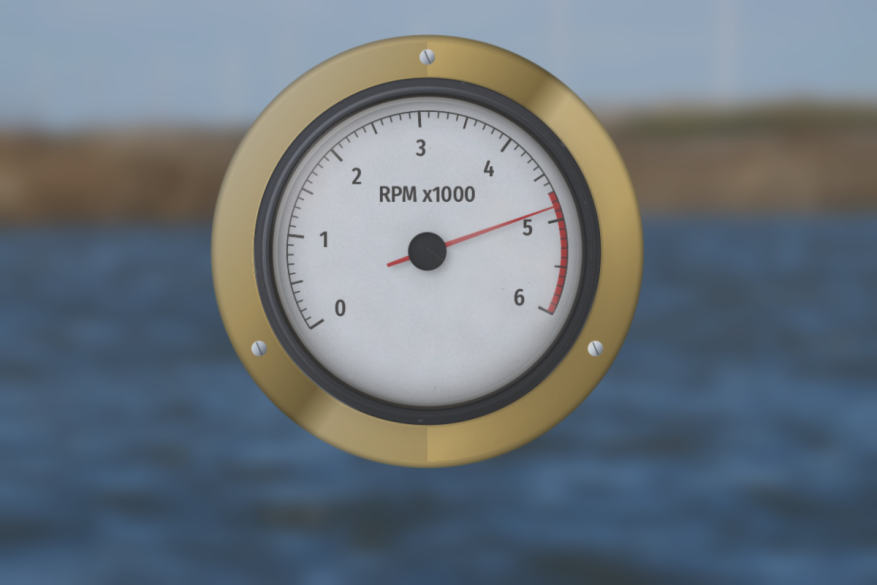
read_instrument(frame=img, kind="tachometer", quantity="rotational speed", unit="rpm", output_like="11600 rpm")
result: 4850 rpm
